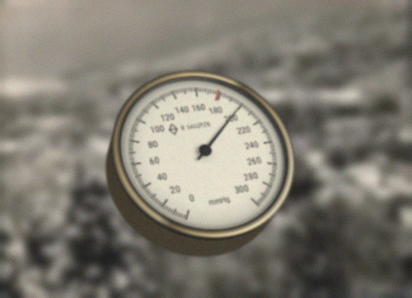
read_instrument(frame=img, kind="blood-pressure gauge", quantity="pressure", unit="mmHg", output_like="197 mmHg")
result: 200 mmHg
